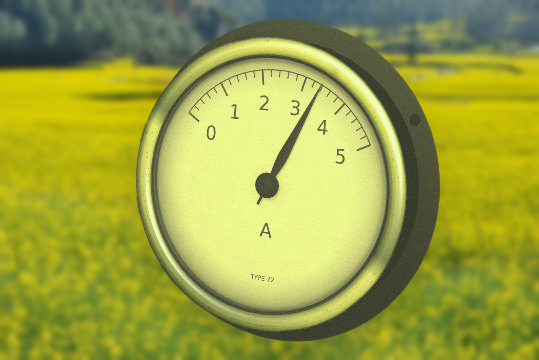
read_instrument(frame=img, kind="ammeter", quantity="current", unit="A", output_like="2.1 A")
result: 3.4 A
